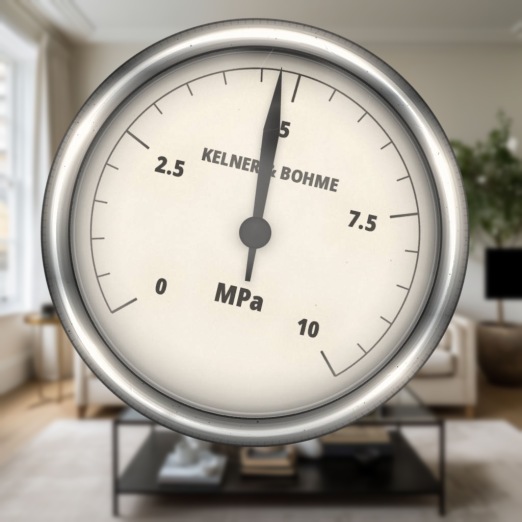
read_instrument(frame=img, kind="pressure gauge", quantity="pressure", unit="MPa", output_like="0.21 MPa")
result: 4.75 MPa
